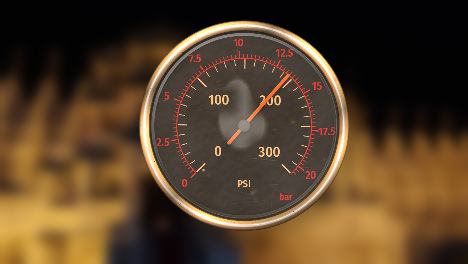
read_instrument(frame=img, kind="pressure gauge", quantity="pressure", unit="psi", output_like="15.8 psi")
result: 195 psi
